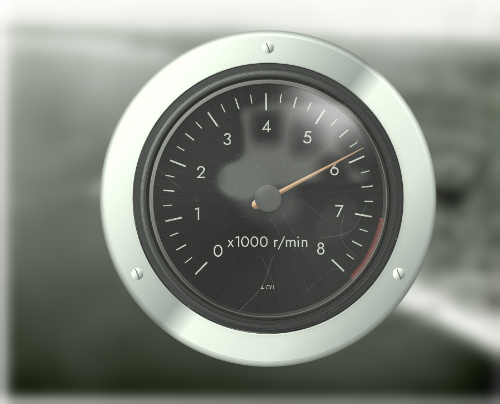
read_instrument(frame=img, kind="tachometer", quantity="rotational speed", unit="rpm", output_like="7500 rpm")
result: 5875 rpm
